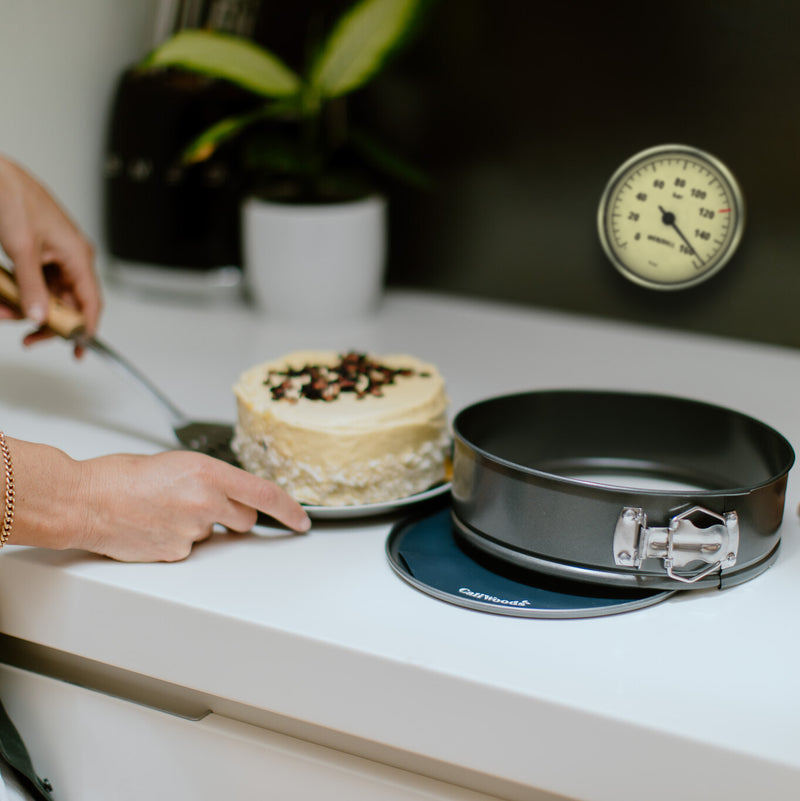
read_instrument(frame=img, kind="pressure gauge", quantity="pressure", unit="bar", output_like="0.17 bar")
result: 155 bar
